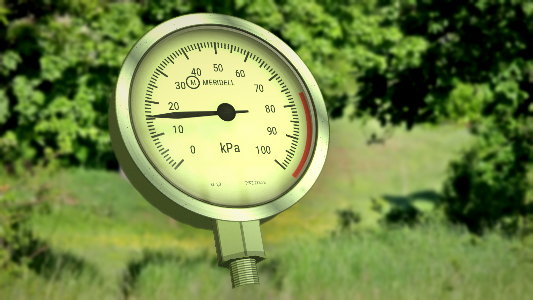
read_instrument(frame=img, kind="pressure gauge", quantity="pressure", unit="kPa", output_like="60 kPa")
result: 15 kPa
